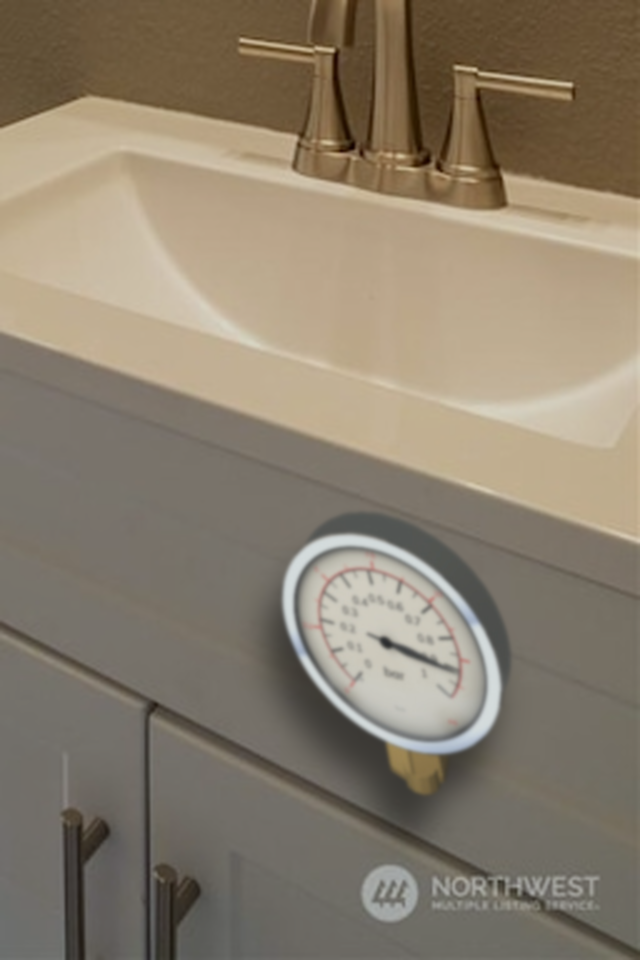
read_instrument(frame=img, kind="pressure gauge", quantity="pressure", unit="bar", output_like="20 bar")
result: 0.9 bar
